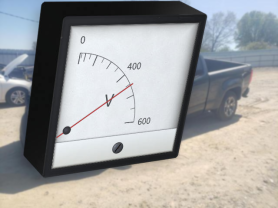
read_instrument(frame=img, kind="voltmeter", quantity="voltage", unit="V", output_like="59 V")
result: 450 V
